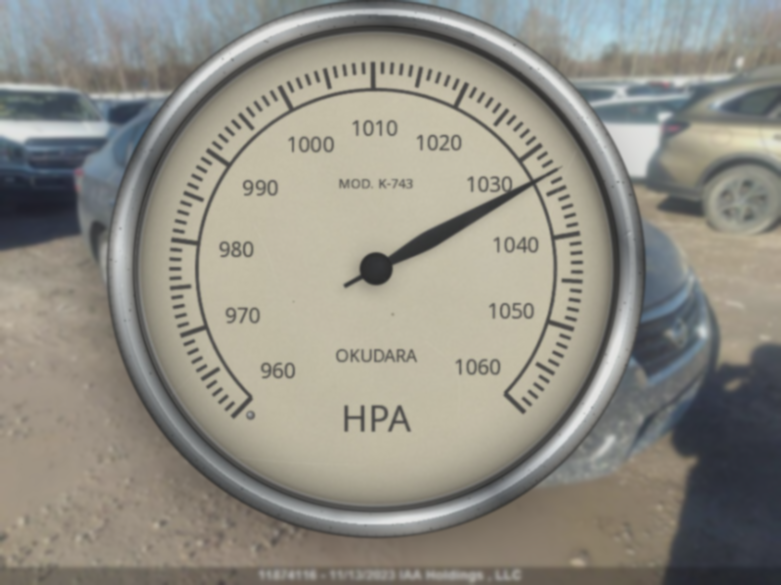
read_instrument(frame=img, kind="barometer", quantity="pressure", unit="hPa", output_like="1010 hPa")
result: 1033 hPa
